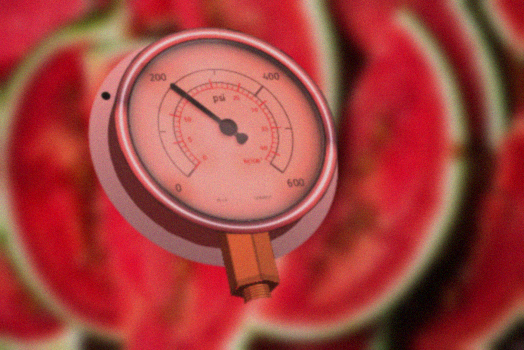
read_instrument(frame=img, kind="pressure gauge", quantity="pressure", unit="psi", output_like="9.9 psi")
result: 200 psi
